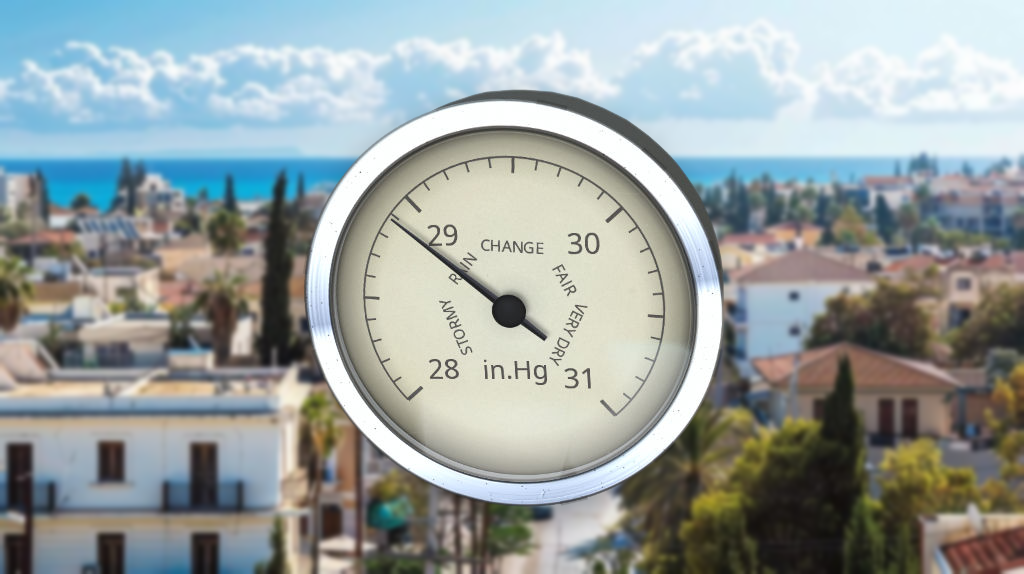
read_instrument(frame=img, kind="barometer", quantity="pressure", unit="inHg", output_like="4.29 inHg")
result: 28.9 inHg
